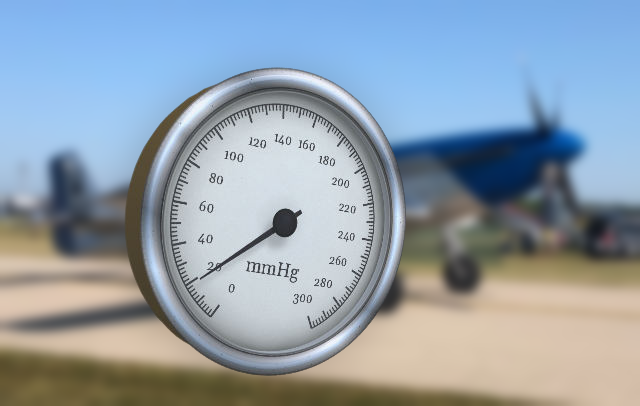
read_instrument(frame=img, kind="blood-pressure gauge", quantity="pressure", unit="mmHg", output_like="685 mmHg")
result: 20 mmHg
